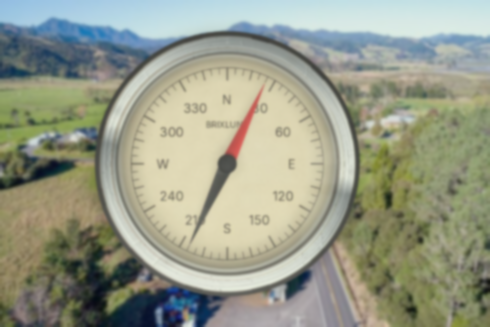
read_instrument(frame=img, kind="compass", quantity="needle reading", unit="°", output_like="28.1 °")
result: 25 °
